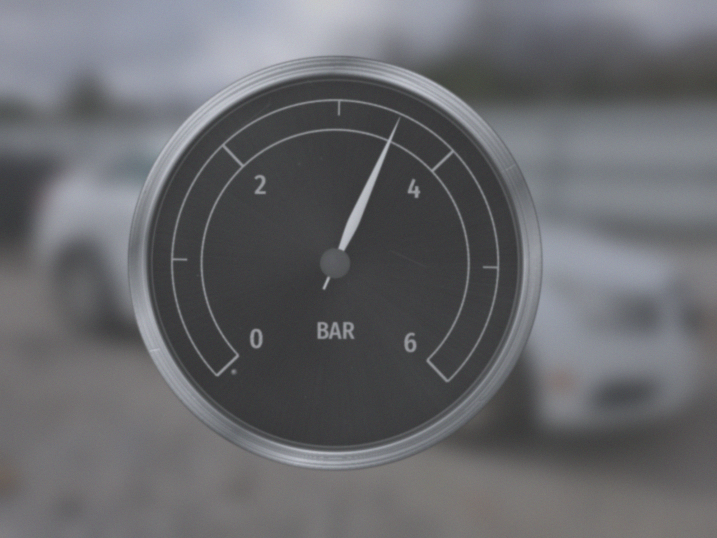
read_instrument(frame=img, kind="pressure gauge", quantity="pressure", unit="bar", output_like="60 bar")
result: 3.5 bar
